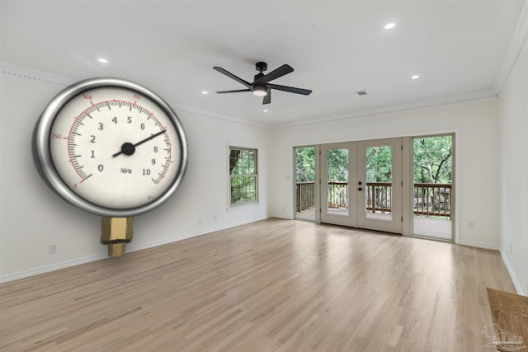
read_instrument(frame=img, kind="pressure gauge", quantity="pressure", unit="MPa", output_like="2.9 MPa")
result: 7 MPa
